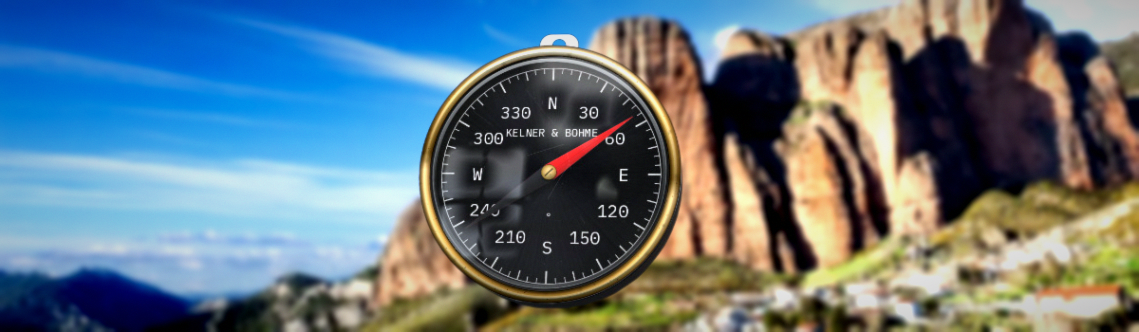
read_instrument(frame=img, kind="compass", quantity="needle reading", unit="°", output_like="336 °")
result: 55 °
